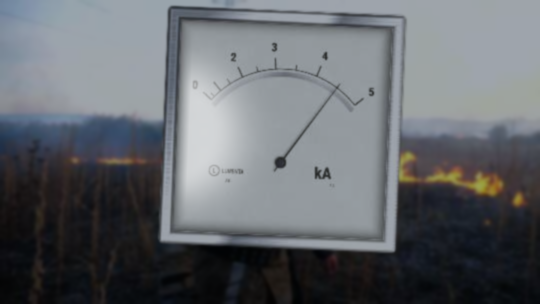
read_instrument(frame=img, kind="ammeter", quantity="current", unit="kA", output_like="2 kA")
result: 4.5 kA
